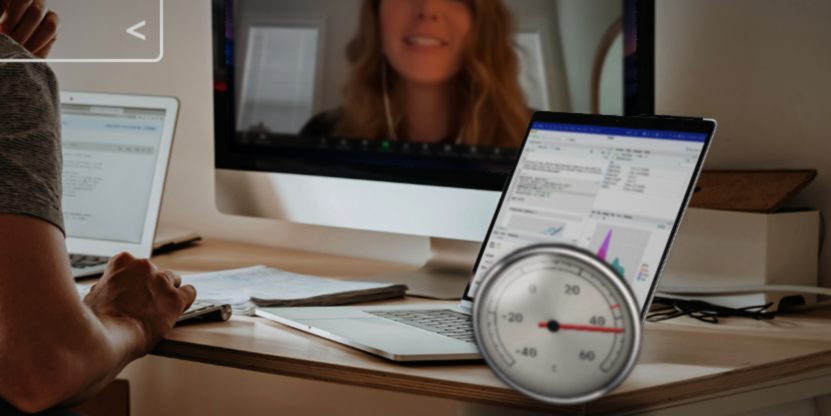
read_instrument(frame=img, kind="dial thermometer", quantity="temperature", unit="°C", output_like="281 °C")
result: 44 °C
